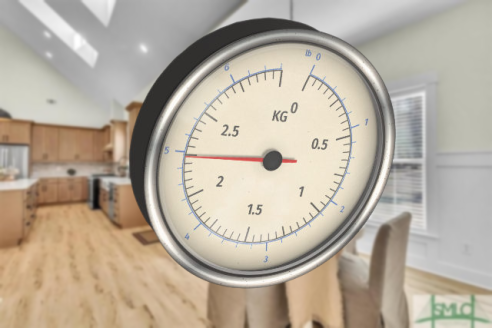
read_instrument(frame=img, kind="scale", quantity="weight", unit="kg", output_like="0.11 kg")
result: 2.25 kg
